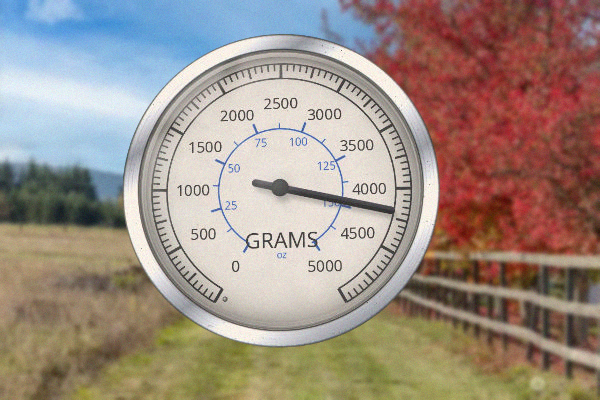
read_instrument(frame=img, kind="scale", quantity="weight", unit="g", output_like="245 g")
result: 4200 g
